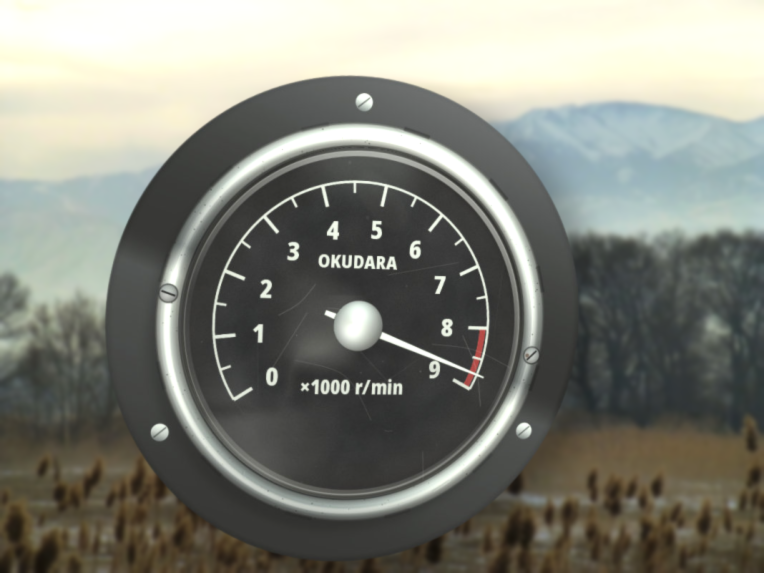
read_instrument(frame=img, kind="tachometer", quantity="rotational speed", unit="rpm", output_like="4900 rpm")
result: 8750 rpm
